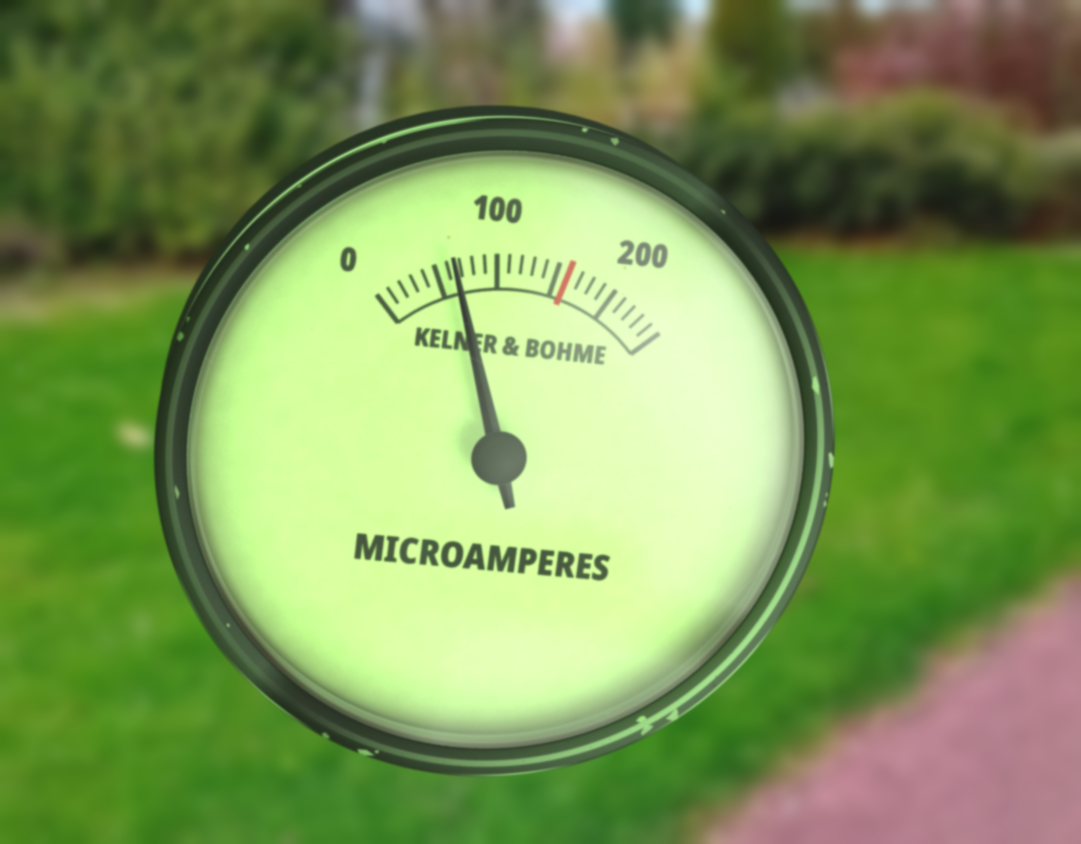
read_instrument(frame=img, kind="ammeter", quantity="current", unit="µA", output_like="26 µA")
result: 65 µA
